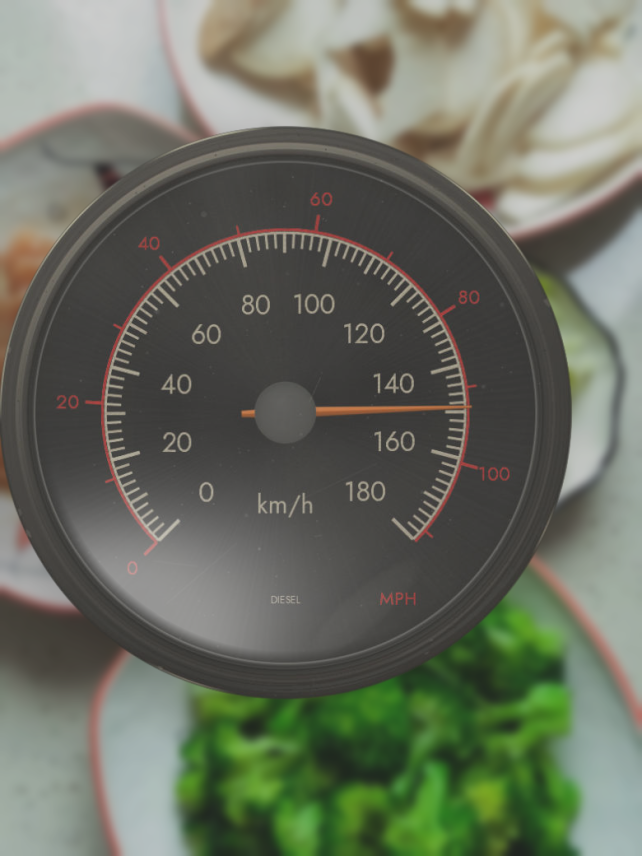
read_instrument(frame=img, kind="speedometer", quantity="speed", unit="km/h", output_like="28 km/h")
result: 149 km/h
